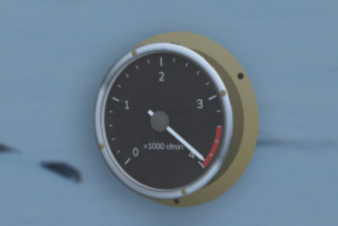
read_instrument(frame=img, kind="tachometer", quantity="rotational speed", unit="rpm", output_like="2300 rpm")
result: 3900 rpm
